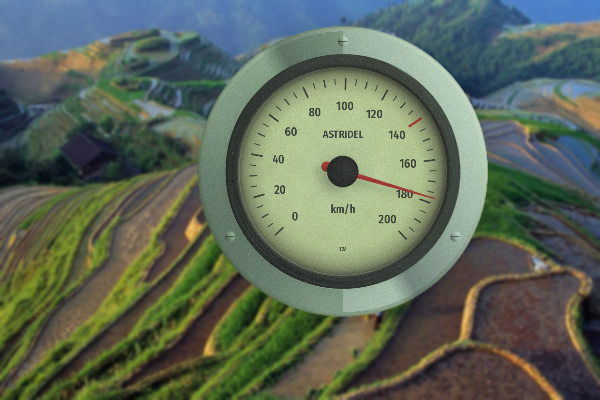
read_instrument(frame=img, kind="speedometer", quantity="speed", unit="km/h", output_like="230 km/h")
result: 177.5 km/h
